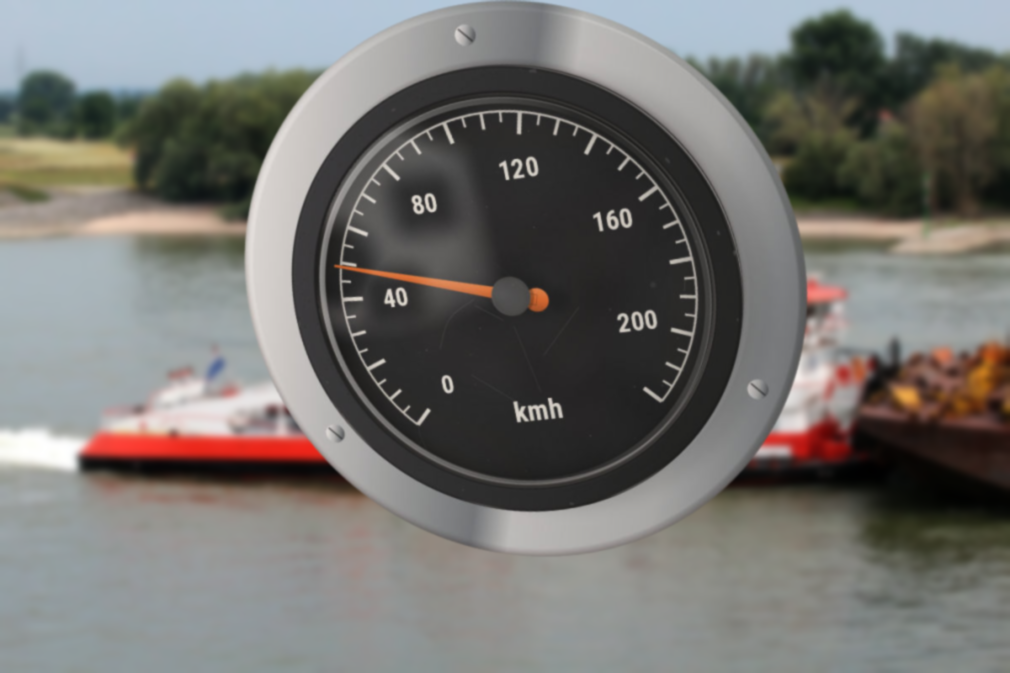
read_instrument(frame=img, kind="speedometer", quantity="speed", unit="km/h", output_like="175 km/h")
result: 50 km/h
